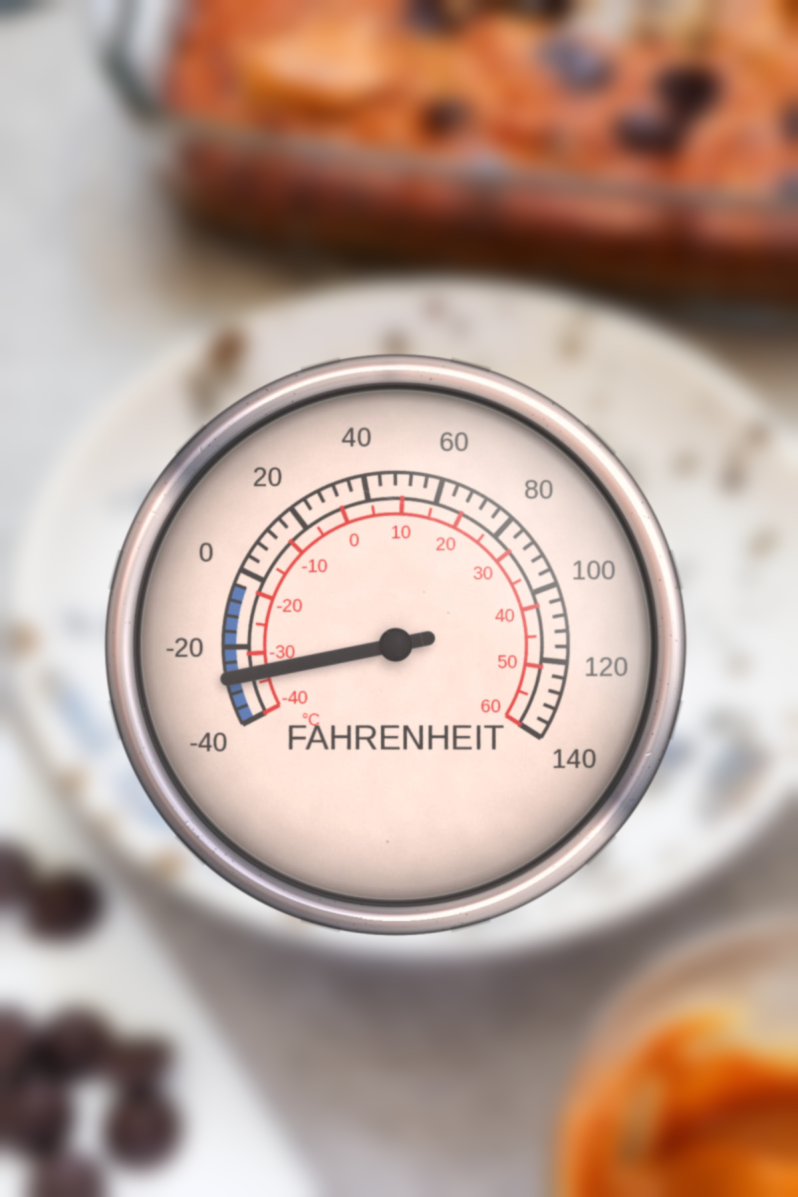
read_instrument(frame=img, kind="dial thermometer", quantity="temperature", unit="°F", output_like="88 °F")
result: -28 °F
